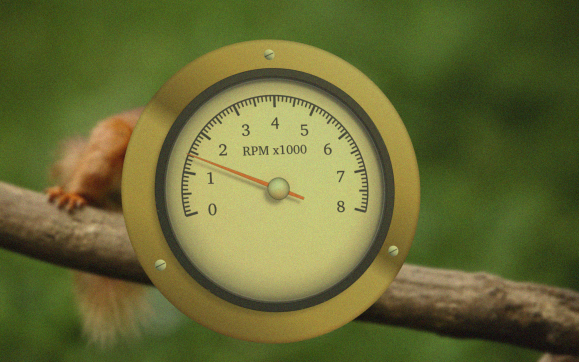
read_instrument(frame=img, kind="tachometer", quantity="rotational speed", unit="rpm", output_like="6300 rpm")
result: 1400 rpm
